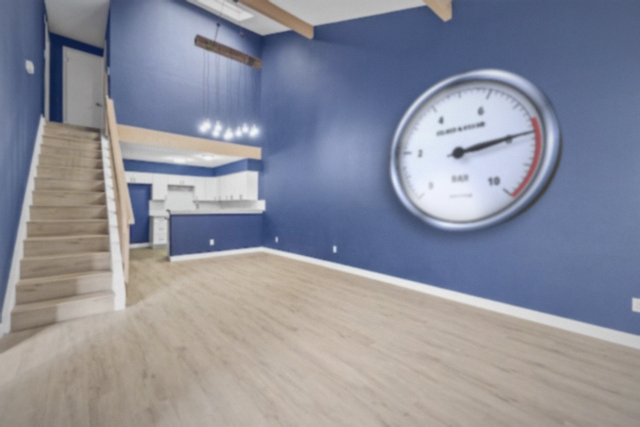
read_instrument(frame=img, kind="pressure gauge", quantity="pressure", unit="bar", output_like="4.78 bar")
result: 8 bar
